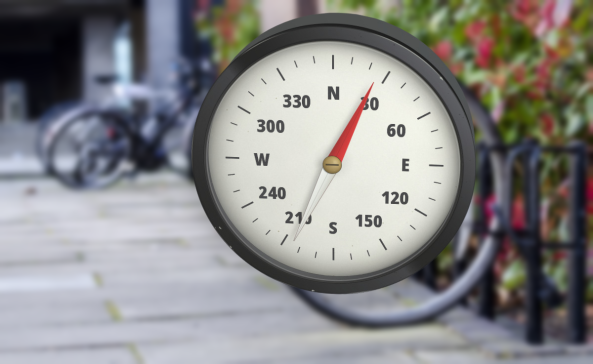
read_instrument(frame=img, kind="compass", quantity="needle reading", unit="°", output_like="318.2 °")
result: 25 °
